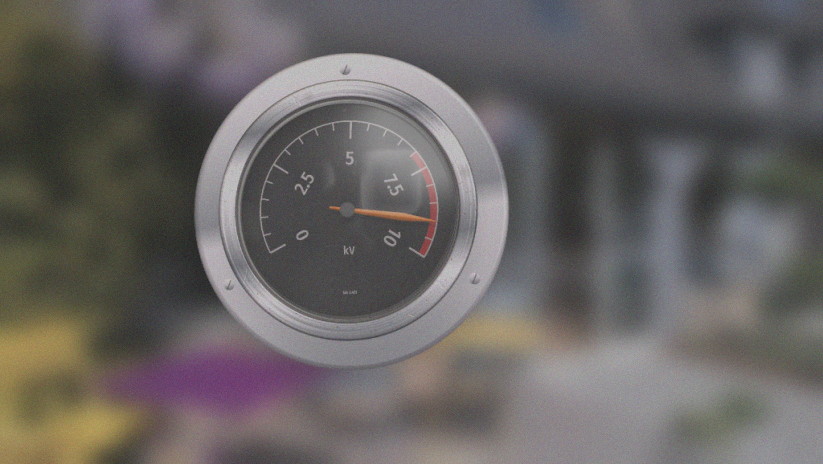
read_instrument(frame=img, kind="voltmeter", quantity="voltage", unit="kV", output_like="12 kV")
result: 9 kV
